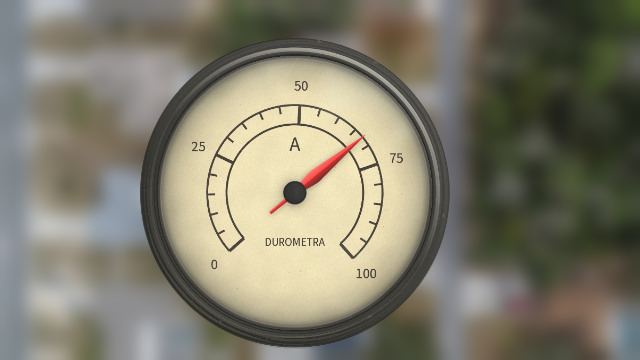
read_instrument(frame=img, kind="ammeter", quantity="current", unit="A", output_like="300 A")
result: 67.5 A
